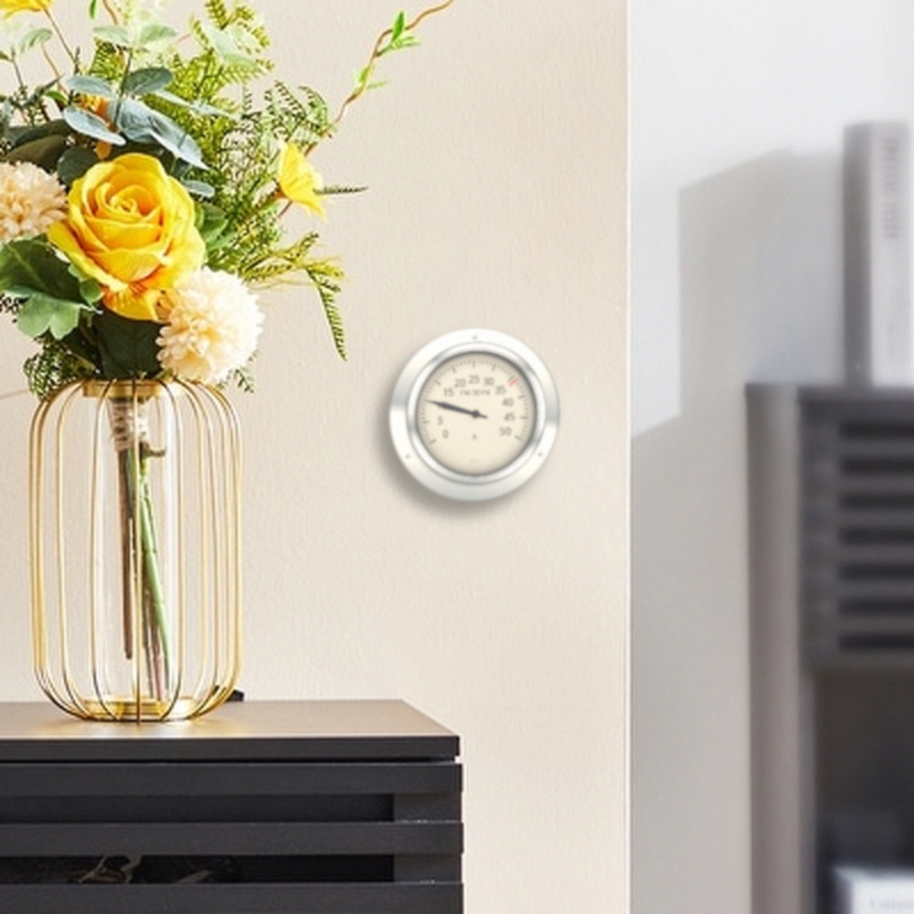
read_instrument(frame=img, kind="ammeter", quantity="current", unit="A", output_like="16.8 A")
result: 10 A
